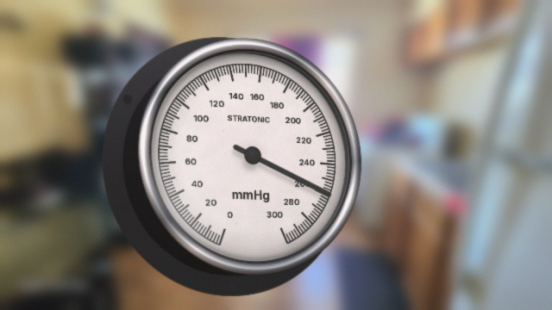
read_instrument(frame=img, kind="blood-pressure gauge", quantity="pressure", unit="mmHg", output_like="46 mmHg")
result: 260 mmHg
